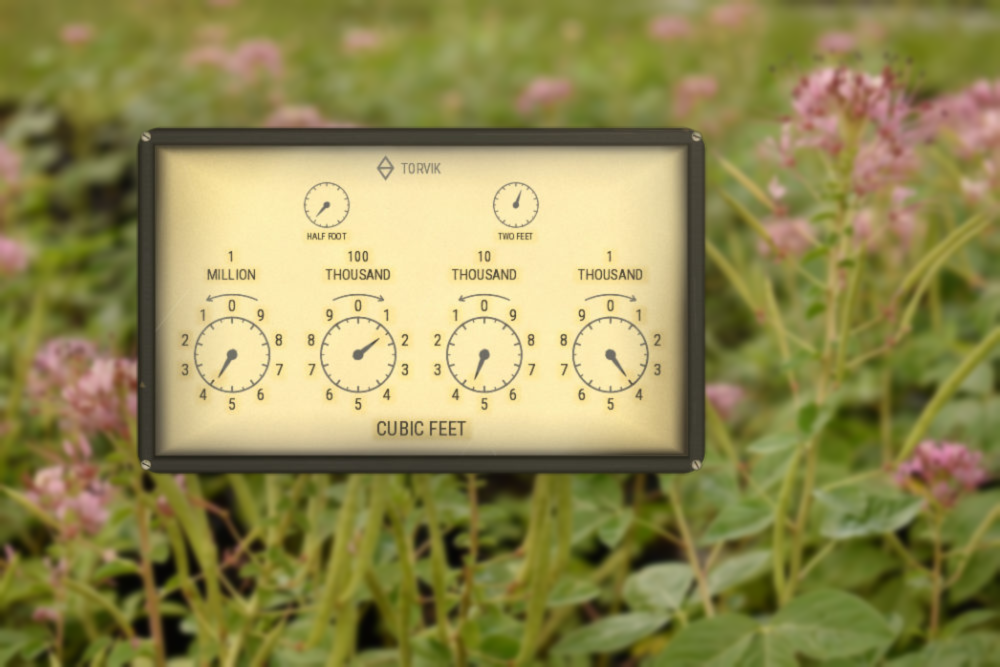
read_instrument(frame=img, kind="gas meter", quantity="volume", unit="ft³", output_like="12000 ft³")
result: 414400 ft³
